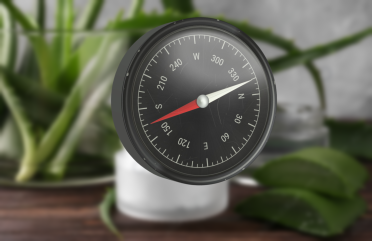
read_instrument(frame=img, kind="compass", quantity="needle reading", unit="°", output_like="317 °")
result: 165 °
